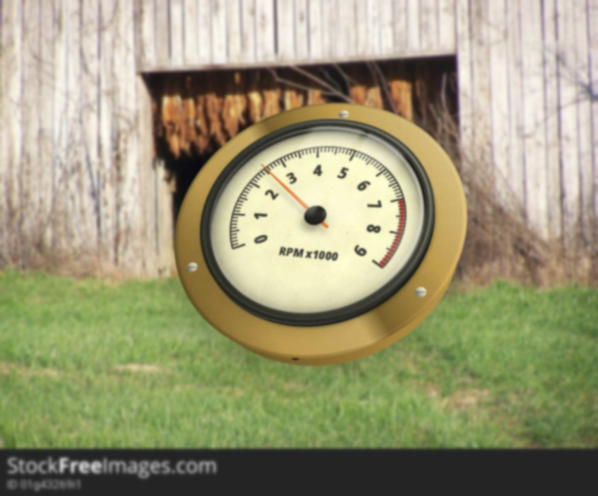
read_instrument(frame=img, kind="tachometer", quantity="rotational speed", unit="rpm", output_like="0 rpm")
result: 2500 rpm
